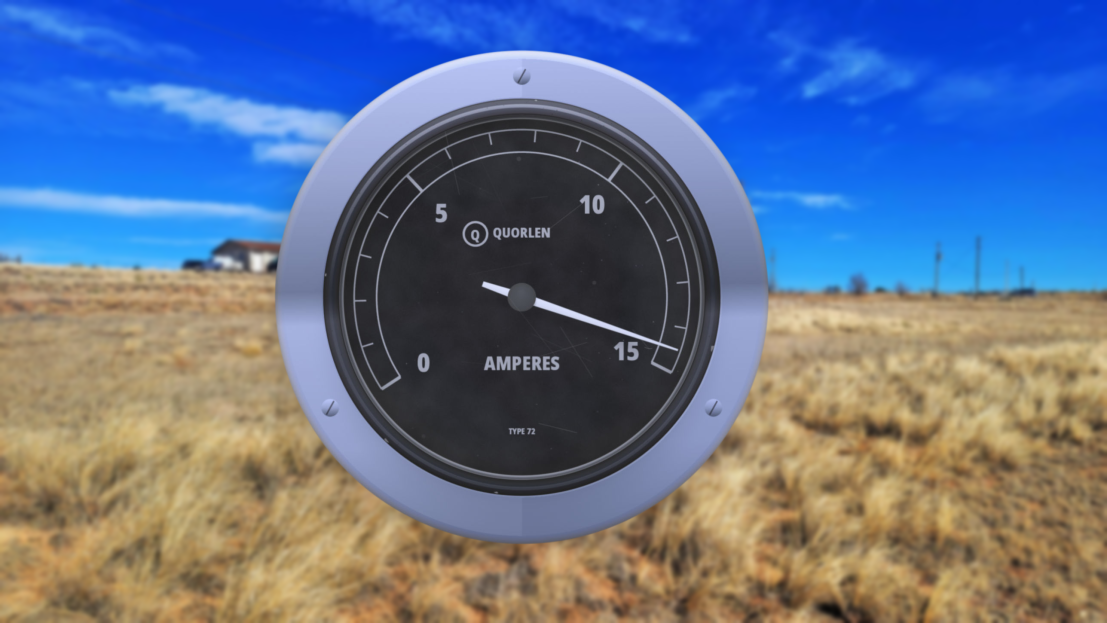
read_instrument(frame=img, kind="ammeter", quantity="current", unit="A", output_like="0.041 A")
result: 14.5 A
